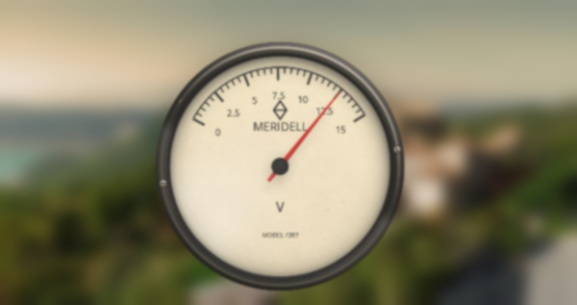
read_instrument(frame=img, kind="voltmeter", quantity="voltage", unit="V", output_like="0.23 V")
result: 12.5 V
